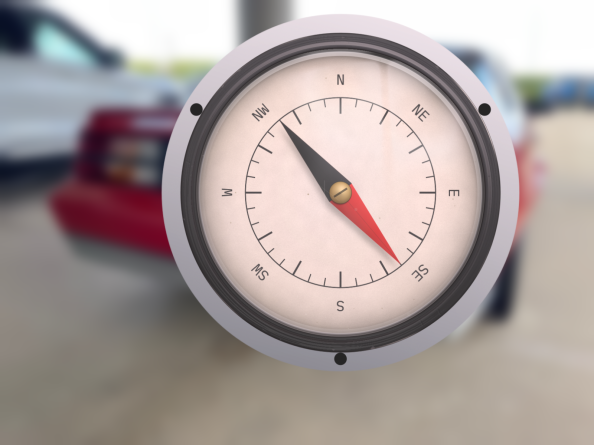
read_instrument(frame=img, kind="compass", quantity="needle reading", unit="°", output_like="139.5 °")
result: 140 °
